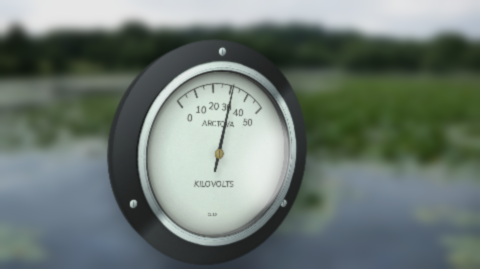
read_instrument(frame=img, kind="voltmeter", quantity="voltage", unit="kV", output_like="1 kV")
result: 30 kV
